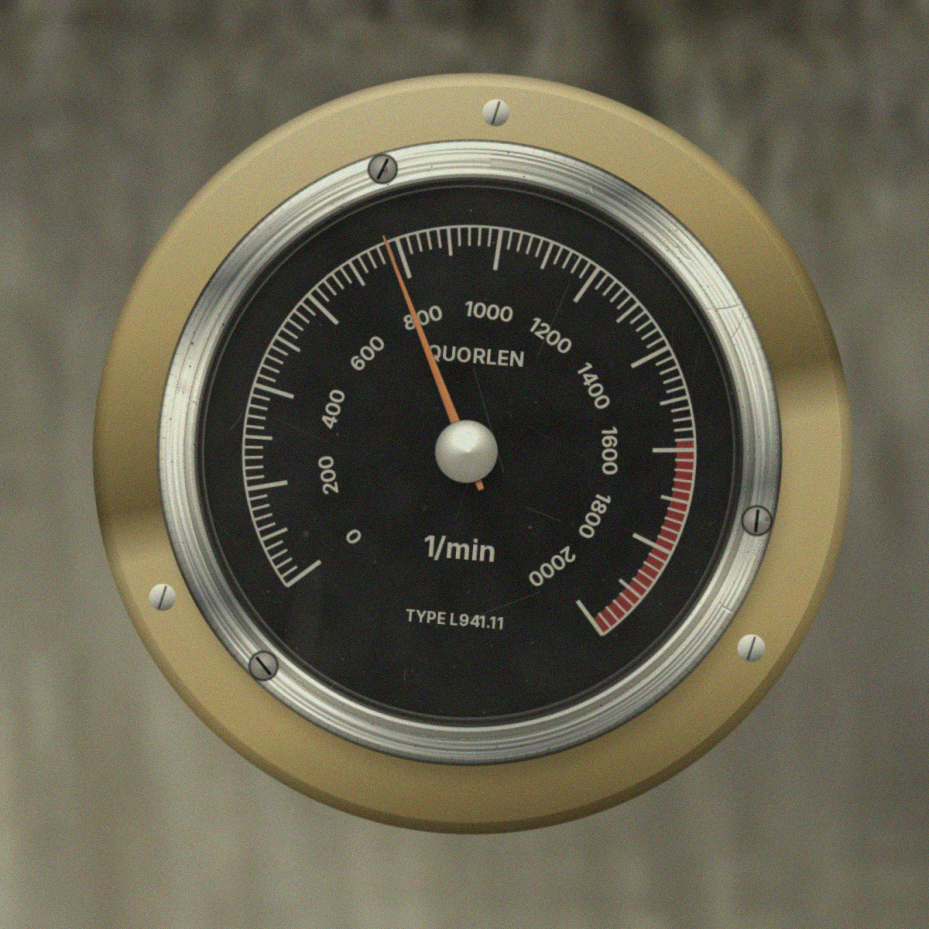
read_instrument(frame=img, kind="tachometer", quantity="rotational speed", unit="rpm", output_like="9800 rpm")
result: 780 rpm
